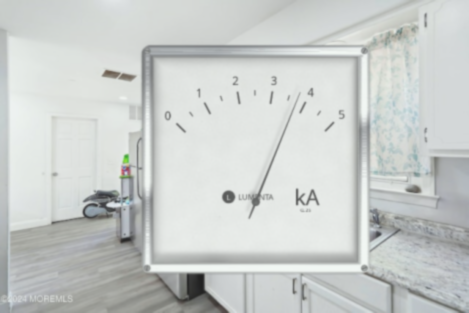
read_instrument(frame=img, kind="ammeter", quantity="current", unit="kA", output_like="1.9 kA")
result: 3.75 kA
